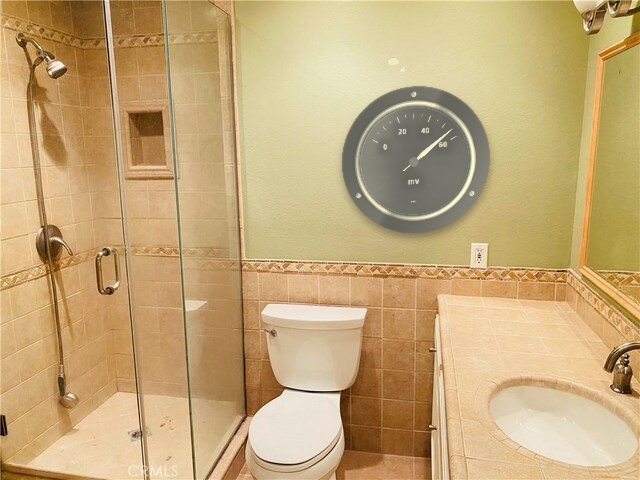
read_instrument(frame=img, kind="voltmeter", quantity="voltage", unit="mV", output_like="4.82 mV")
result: 55 mV
